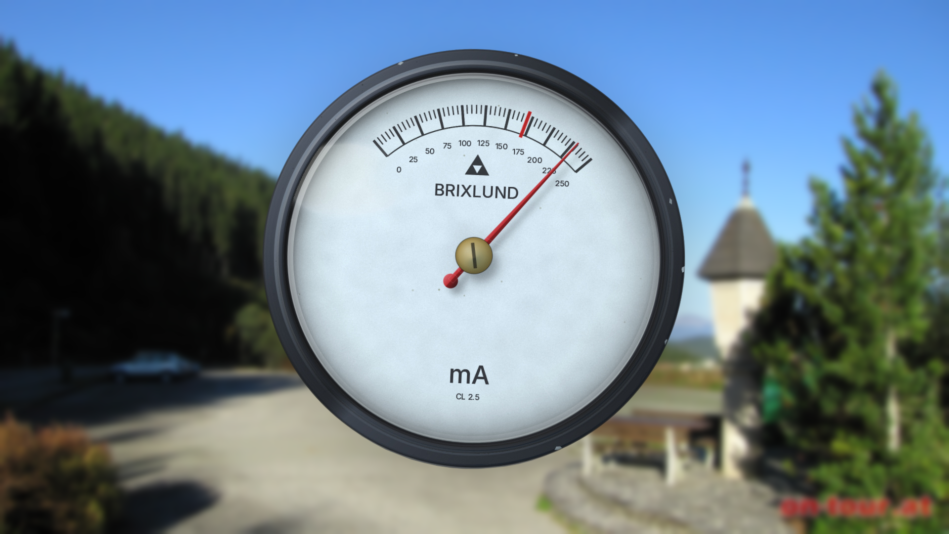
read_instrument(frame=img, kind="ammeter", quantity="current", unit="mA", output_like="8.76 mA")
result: 230 mA
